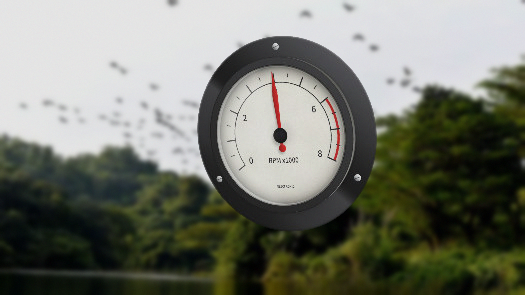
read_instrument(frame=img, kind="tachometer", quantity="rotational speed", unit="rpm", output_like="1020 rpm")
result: 4000 rpm
